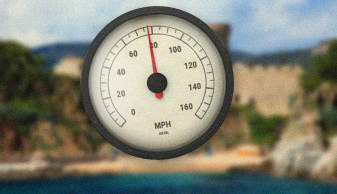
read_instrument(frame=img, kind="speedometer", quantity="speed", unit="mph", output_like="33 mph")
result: 77.5 mph
